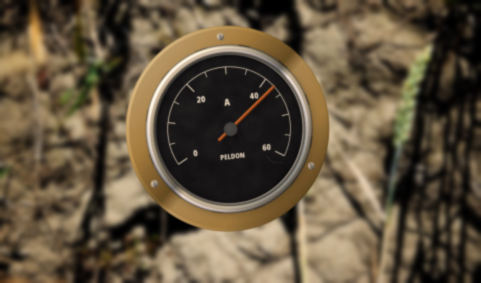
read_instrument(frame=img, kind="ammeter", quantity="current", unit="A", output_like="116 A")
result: 42.5 A
